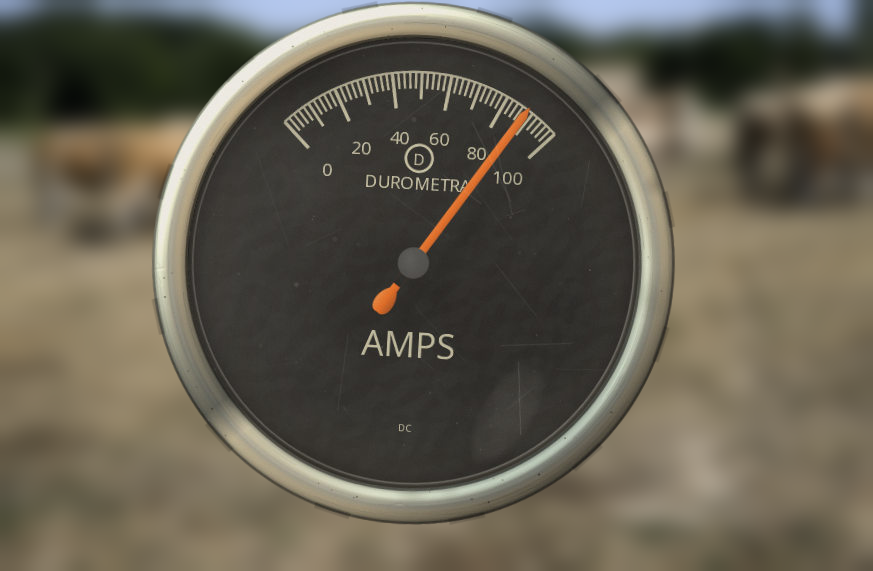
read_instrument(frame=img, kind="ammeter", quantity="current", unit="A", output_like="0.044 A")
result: 88 A
